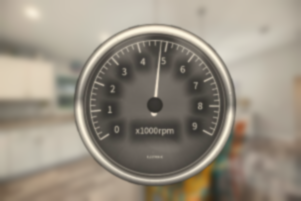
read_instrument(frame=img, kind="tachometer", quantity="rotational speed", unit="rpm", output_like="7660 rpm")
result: 4800 rpm
